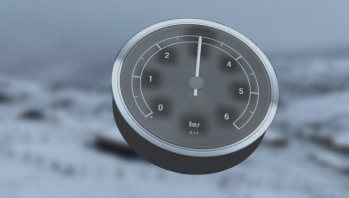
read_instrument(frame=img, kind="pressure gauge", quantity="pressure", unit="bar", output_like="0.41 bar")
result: 3 bar
